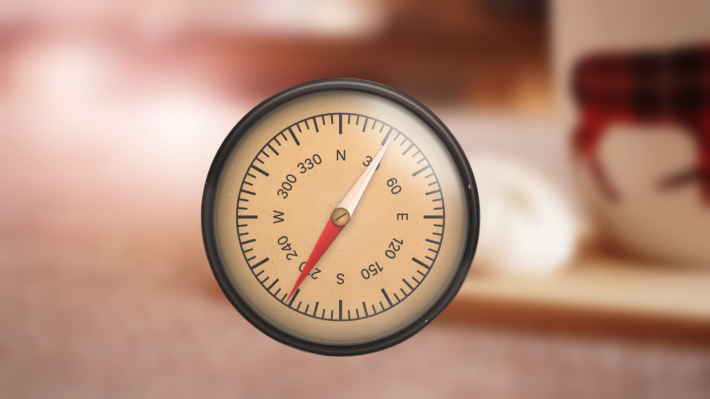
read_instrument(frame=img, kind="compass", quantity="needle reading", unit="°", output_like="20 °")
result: 212.5 °
